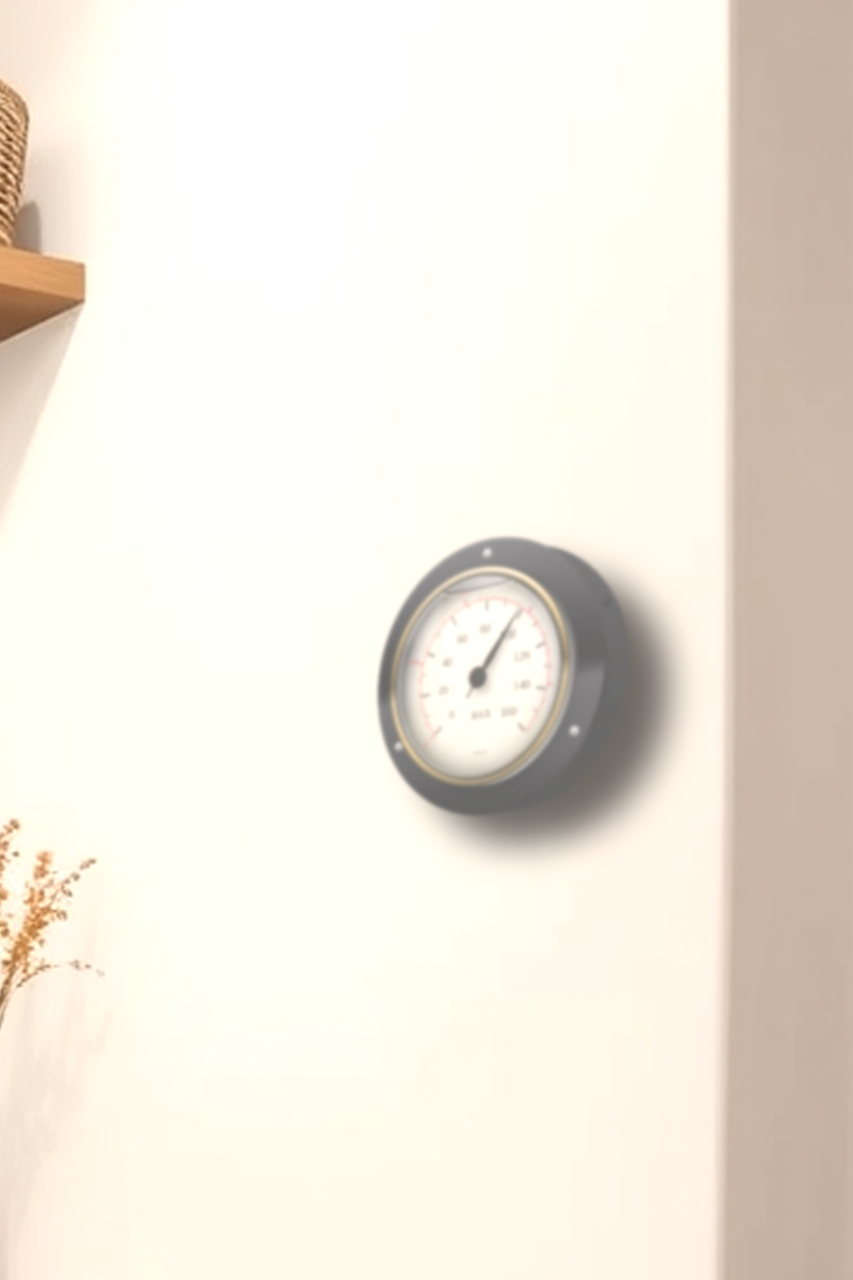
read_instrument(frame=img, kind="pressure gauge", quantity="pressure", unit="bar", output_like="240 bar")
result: 100 bar
